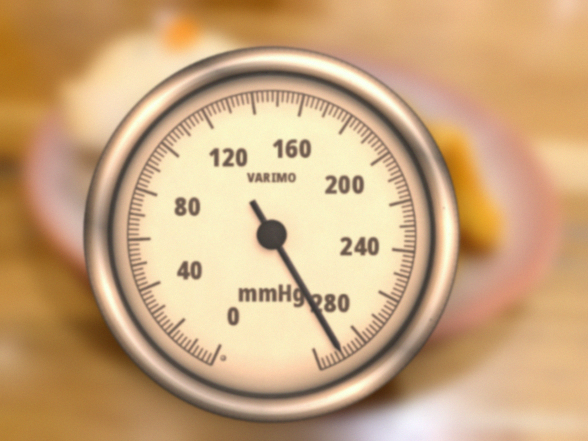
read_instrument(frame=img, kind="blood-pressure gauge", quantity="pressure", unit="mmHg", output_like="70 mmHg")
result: 290 mmHg
